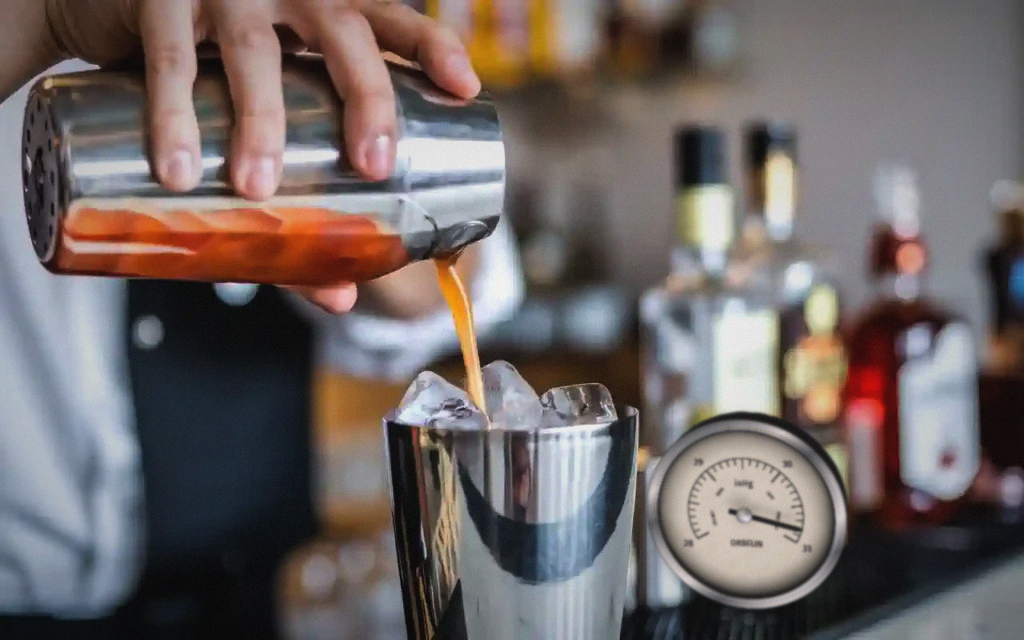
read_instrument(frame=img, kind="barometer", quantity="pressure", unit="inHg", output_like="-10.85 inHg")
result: 30.8 inHg
